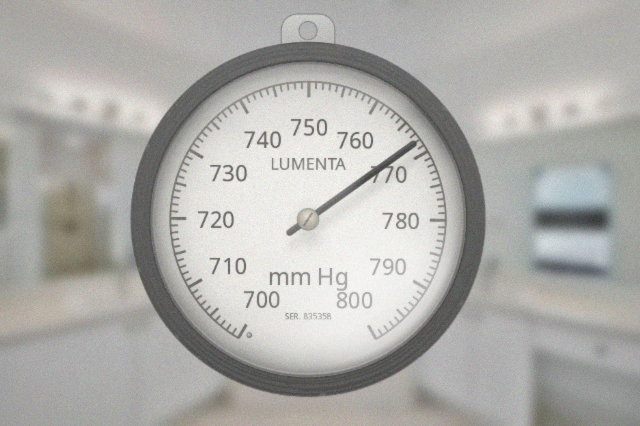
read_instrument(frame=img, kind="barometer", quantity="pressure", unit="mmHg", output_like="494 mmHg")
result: 768 mmHg
